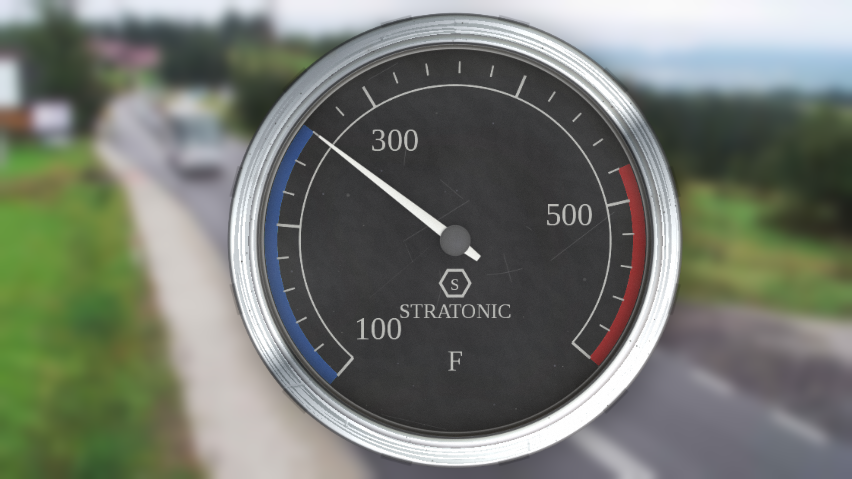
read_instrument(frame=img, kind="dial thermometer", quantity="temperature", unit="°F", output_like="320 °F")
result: 260 °F
